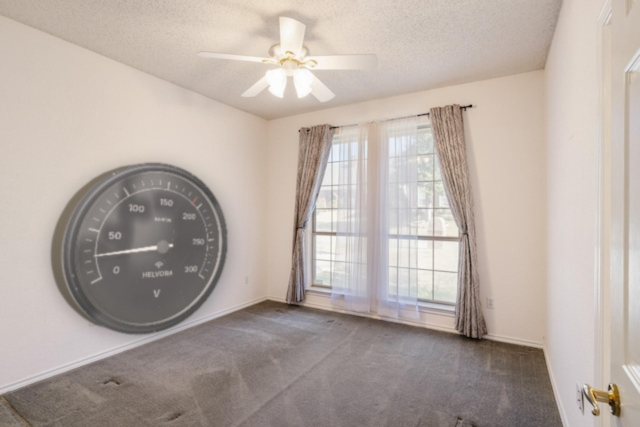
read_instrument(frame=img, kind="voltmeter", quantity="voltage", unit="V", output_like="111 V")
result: 25 V
